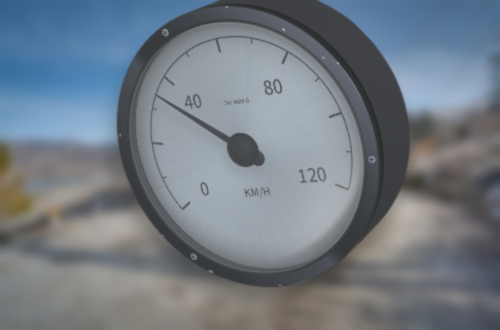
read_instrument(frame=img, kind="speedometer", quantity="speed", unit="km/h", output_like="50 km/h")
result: 35 km/h
